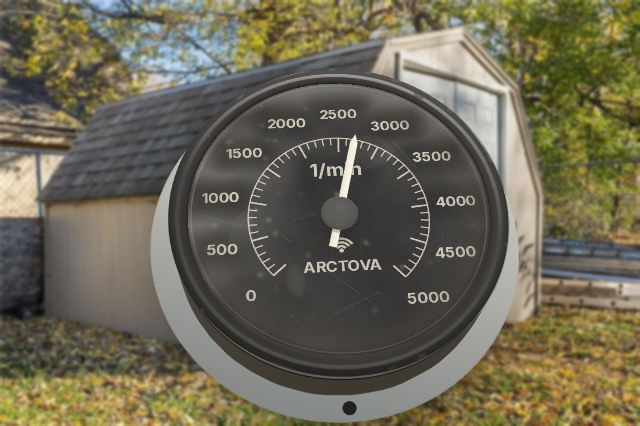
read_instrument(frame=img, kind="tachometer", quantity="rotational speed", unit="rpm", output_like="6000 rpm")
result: 2700 rpm
